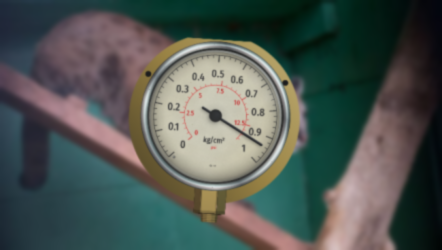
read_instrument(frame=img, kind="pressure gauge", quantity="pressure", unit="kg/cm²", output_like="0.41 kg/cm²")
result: 0.94 kg/cm²
